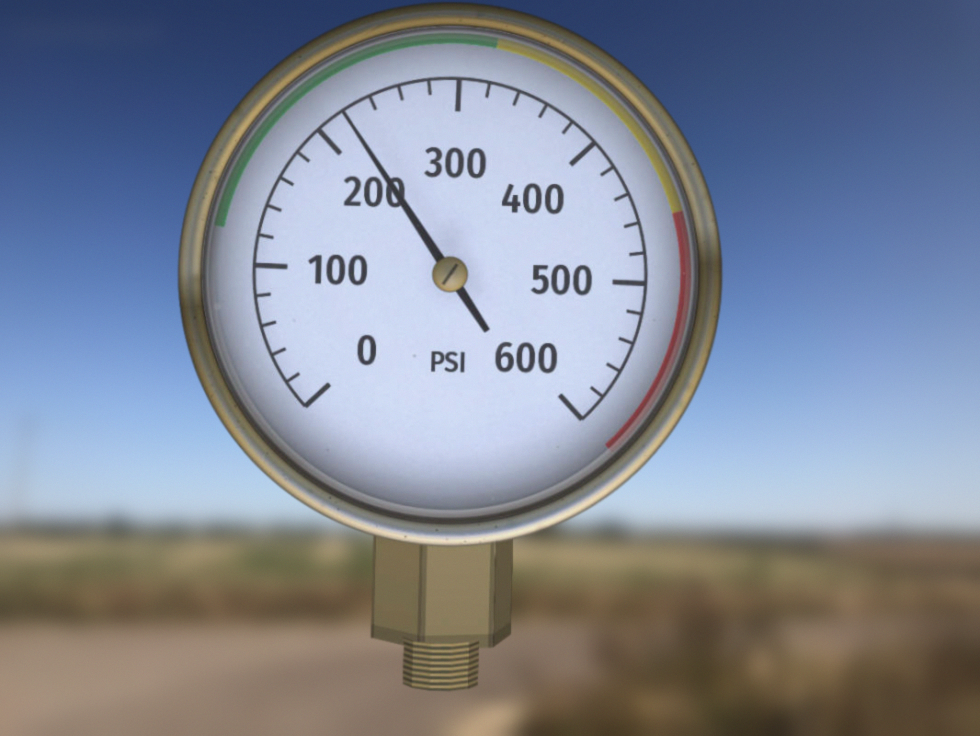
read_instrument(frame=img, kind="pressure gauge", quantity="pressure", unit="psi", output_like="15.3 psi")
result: 220 psi
